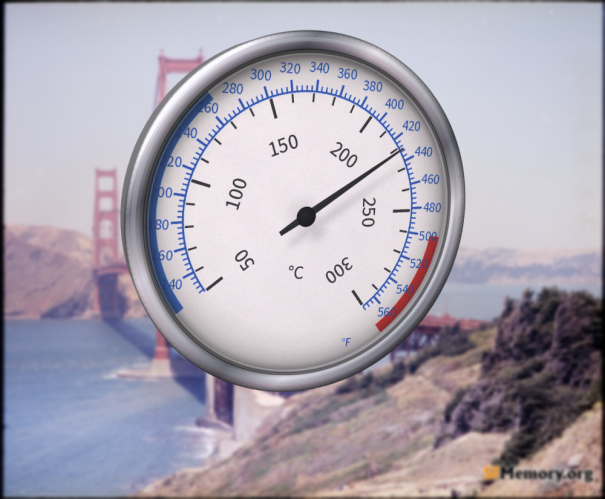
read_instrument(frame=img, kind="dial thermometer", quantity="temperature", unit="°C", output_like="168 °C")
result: 220 °C
